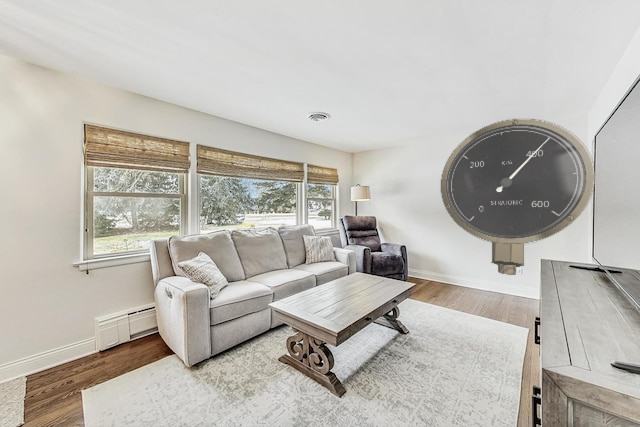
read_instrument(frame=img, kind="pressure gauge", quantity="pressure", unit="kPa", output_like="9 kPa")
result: 400 kPa
